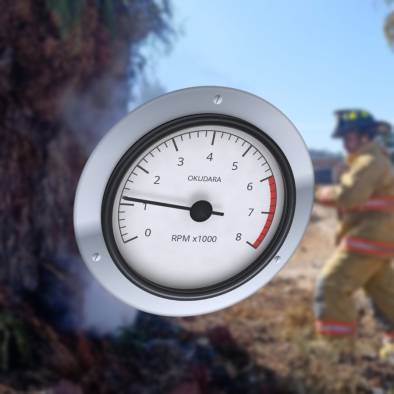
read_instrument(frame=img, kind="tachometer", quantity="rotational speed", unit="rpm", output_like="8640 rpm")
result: 1200 rpm
